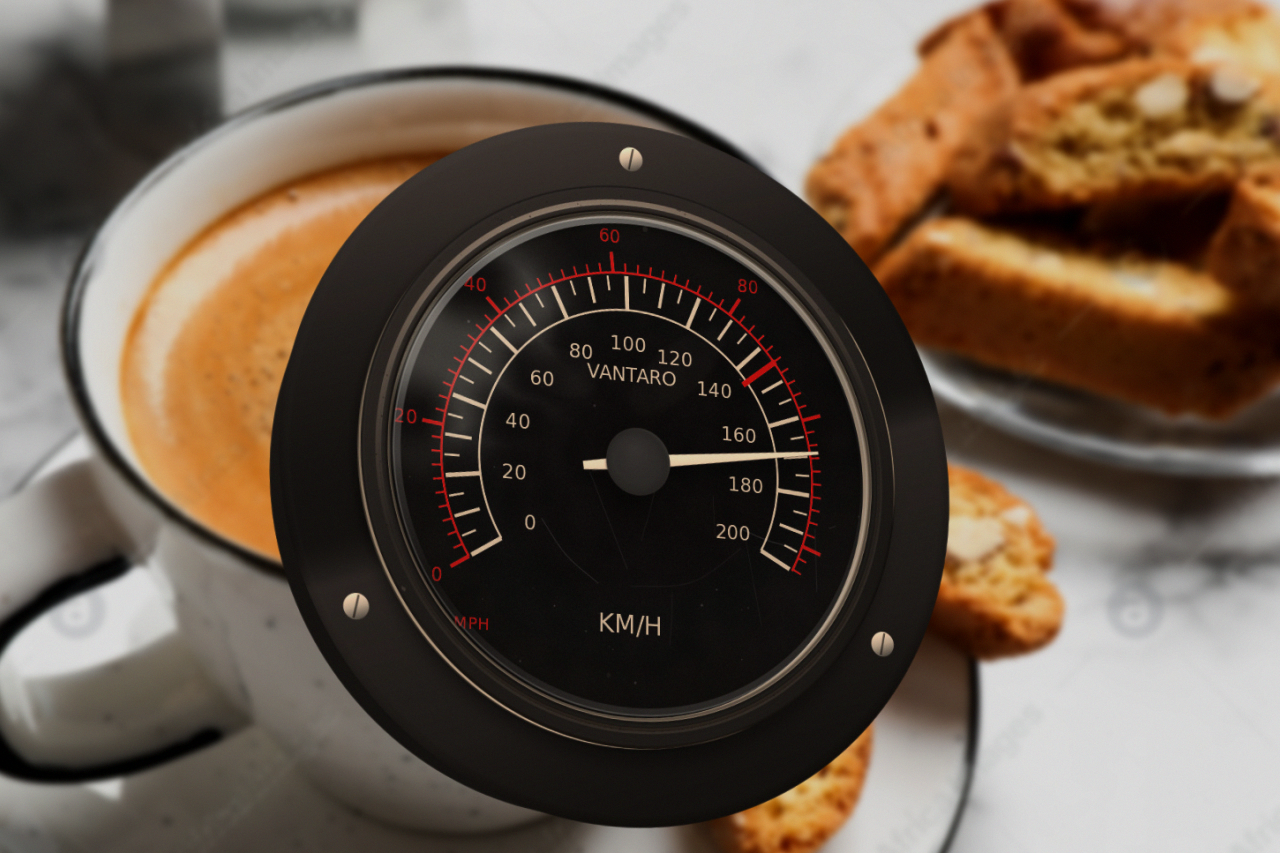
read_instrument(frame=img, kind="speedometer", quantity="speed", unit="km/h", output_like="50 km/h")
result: 170 km/h
